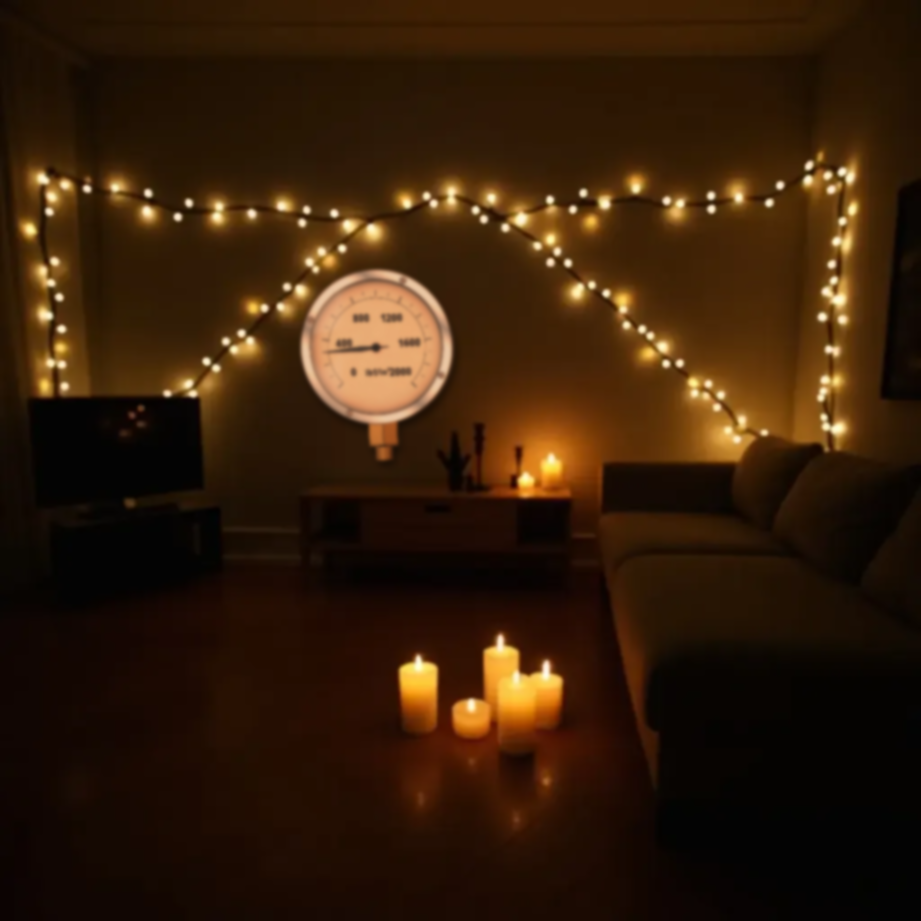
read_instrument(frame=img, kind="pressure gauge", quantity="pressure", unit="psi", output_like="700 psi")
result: 300 psi
